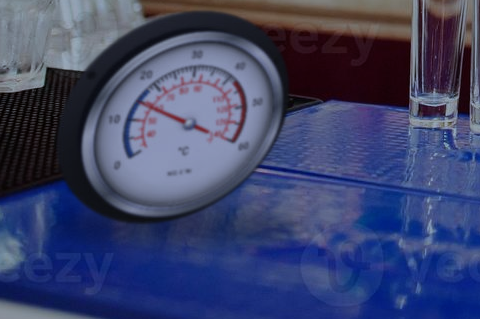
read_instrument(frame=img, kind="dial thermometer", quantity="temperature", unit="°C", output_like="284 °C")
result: 15 °C
